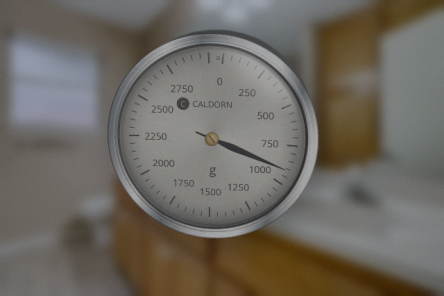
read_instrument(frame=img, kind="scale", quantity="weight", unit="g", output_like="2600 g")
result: 900 g
